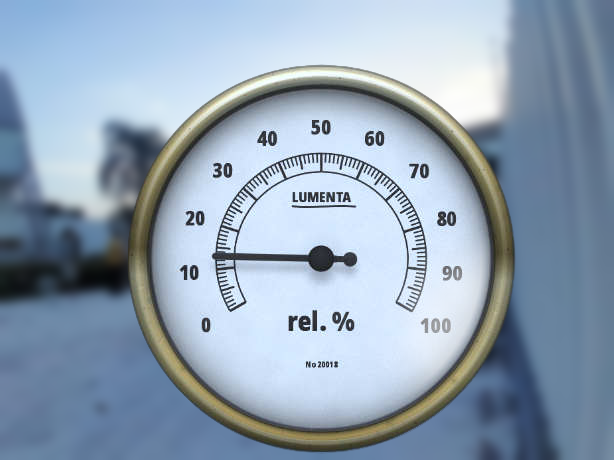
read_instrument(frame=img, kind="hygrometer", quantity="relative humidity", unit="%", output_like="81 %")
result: 13 %
